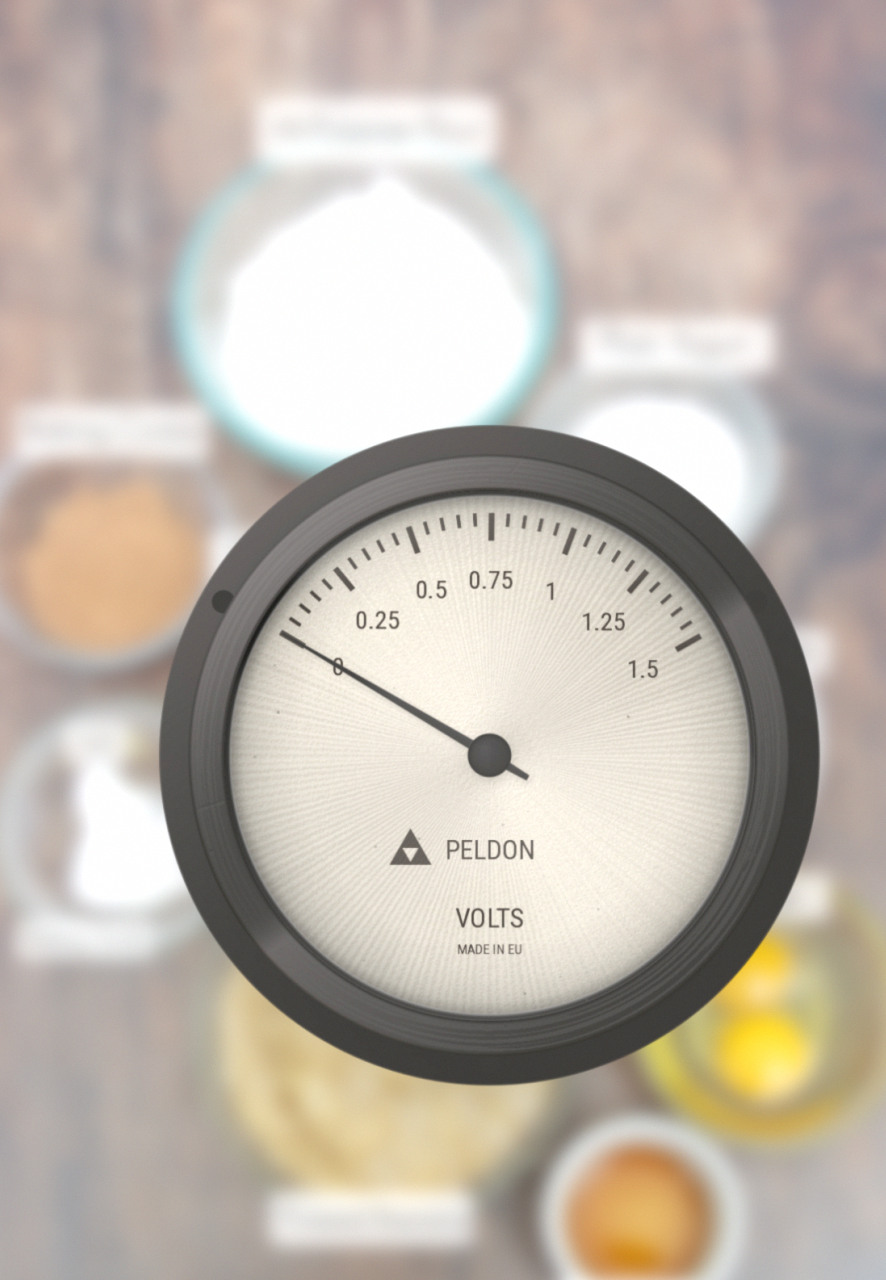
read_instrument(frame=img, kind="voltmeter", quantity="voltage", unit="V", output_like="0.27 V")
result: 0 V
